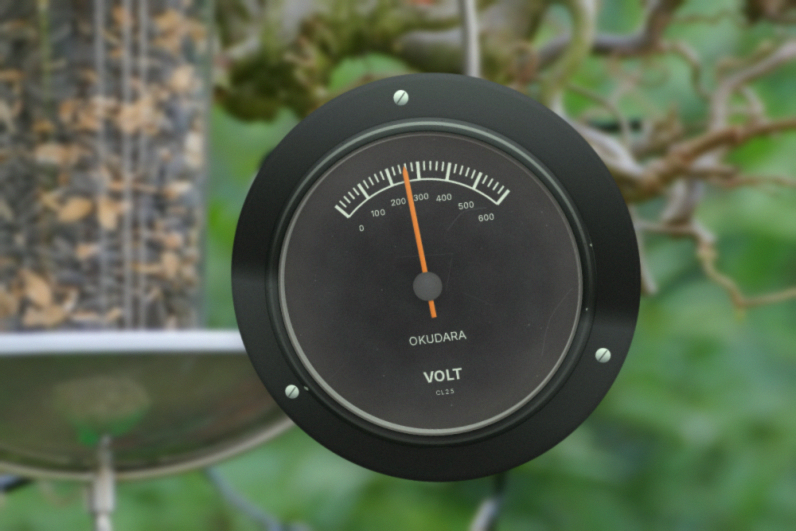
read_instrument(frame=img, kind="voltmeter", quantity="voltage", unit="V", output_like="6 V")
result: 260 V
